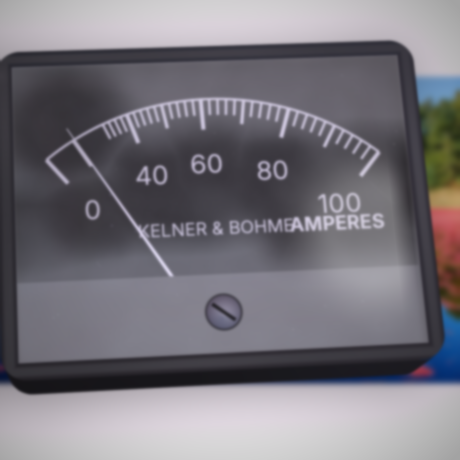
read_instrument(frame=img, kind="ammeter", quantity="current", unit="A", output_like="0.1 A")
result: 20 A
